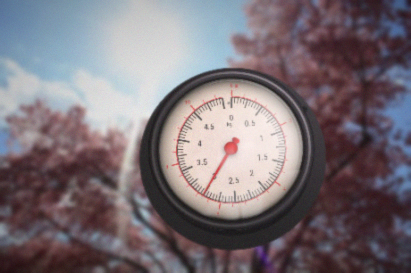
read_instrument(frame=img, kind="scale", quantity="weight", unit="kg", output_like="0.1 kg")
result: 3 kg
